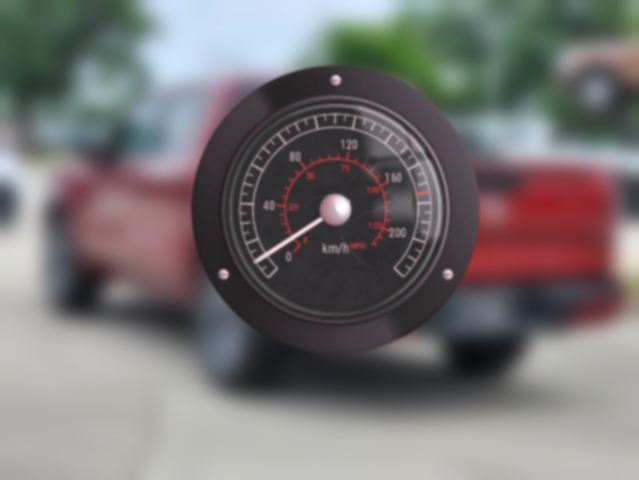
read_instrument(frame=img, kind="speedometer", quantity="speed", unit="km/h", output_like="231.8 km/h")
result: 10 km/h
